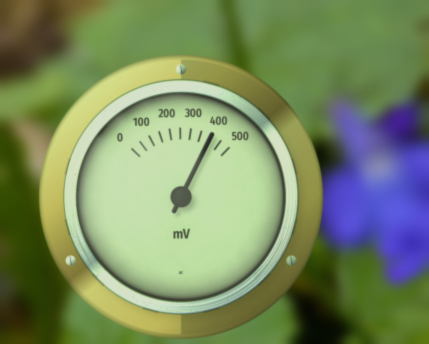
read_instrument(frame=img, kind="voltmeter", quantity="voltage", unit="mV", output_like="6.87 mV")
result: 400 mV
